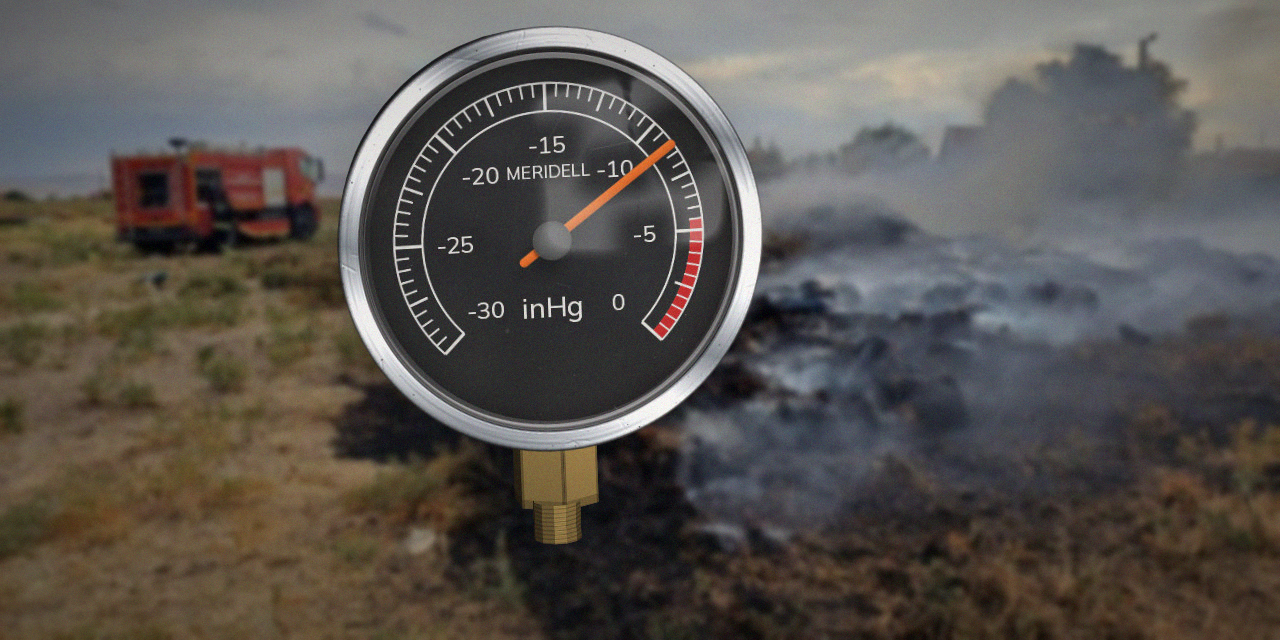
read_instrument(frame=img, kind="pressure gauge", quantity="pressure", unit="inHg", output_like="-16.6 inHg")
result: -9 inHg
